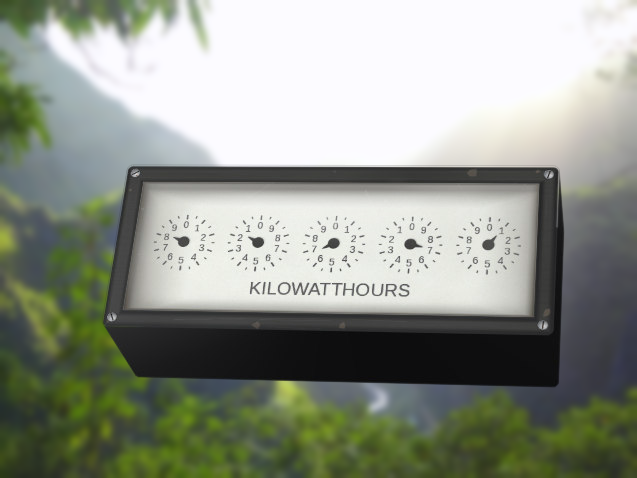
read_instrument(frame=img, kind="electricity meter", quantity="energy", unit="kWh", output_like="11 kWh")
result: 81671 kWh
